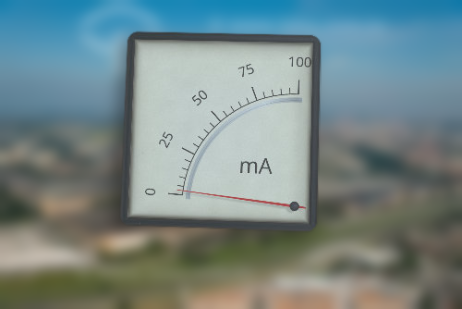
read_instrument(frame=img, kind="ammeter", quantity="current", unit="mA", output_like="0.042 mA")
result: 2.5 mA
